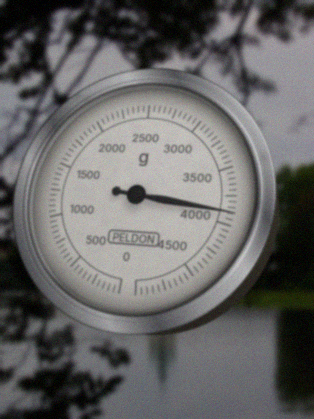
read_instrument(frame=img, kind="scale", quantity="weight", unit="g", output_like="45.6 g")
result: 3900 g
